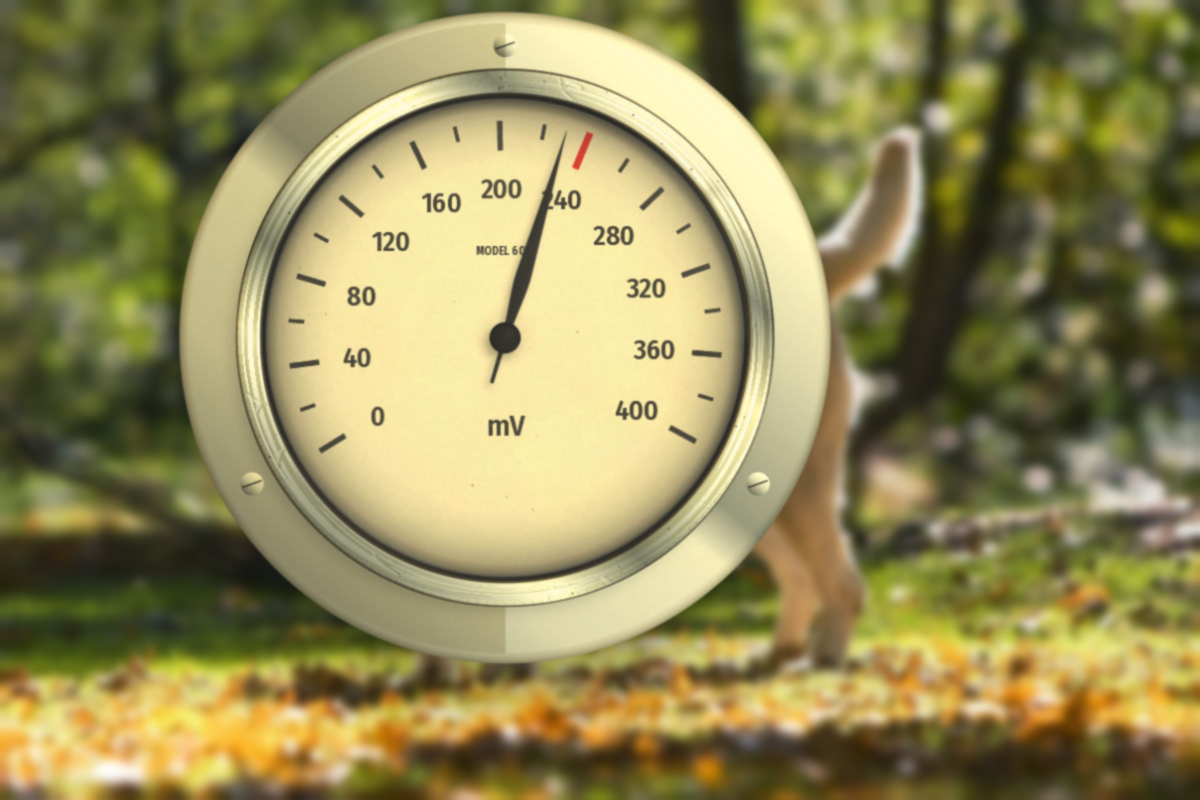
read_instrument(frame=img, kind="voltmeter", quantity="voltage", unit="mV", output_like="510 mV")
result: 230 mV
